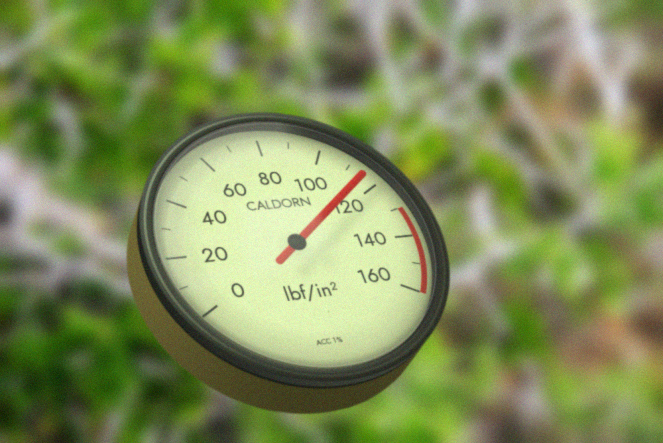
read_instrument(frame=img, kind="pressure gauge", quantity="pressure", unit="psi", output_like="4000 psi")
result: 115 psi
